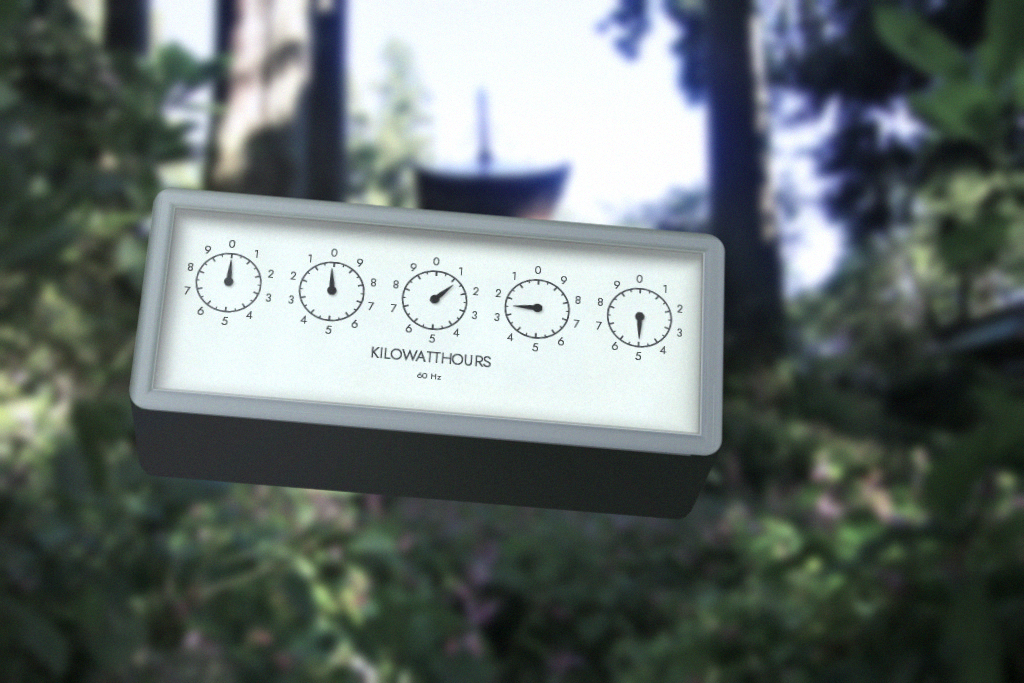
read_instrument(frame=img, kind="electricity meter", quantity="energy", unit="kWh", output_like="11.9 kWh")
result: 125 kWh
